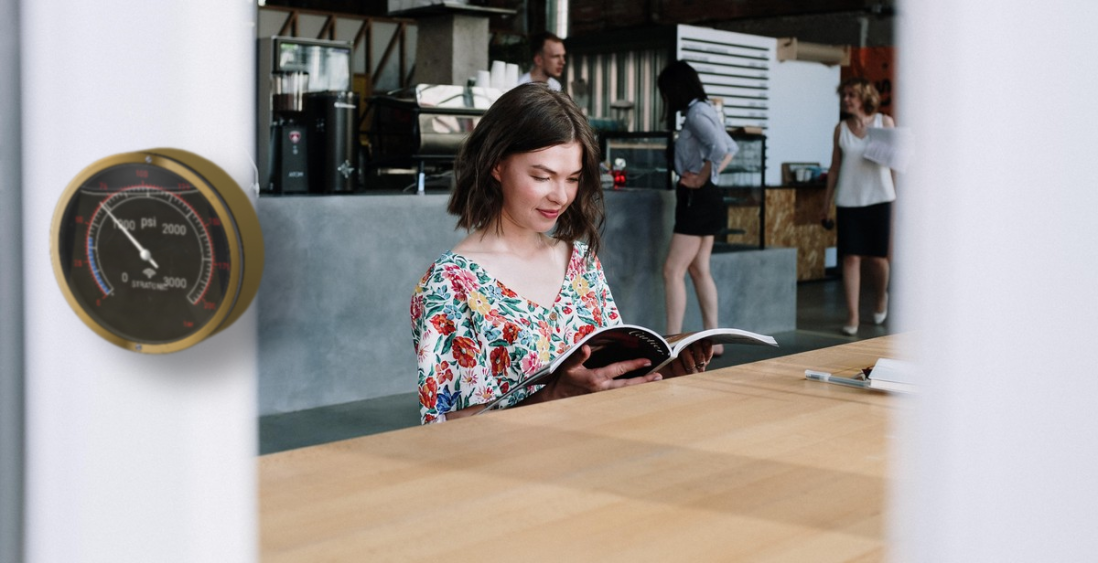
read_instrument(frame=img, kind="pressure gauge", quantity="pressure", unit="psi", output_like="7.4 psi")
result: 1000 psi
